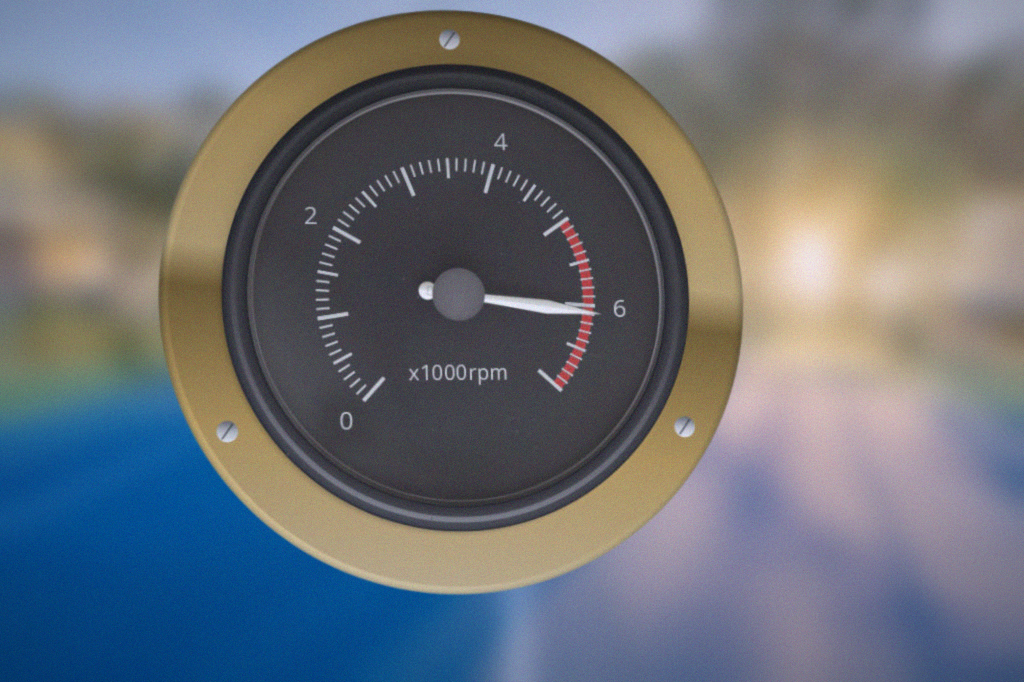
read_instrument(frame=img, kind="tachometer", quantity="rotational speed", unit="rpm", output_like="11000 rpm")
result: 6100 rpm
